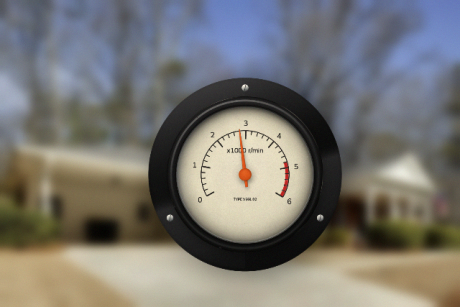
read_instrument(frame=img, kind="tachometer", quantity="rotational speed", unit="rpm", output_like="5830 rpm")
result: 2800 rpm
